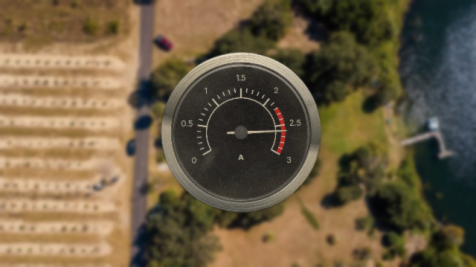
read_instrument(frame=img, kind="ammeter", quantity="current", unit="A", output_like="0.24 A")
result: 2.6 A
